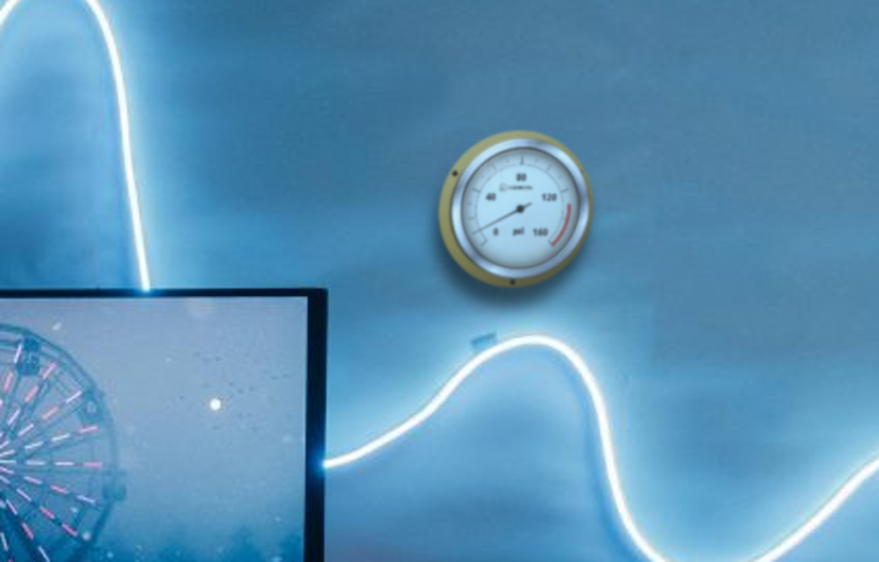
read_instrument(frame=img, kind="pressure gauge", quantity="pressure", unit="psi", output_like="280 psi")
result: 10 psi
